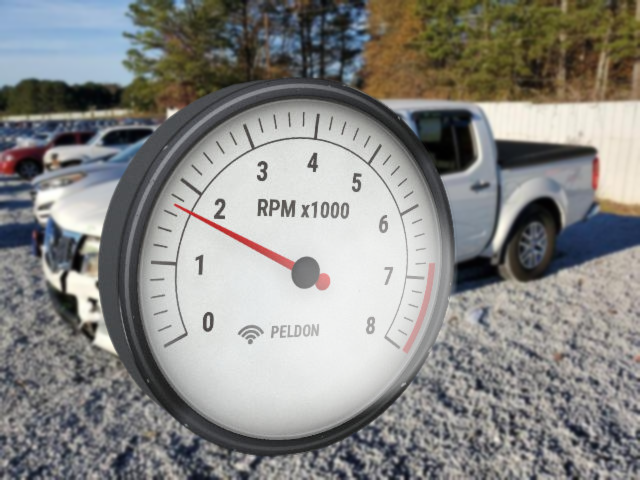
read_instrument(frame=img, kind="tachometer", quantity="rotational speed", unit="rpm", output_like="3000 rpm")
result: 1700 rpm
